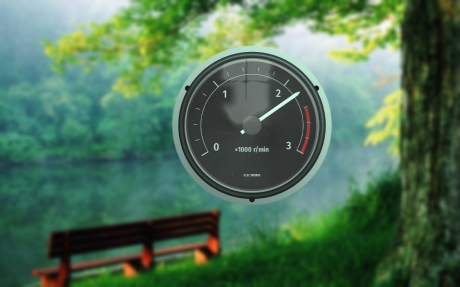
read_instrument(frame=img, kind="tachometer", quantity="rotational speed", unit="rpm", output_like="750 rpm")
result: 2200 rpm
